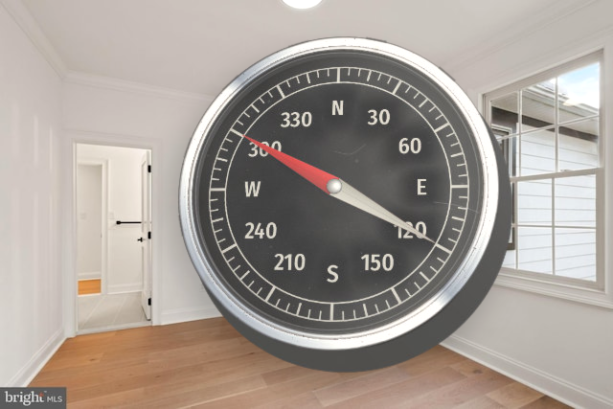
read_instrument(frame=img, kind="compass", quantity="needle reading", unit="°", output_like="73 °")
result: 300 °
